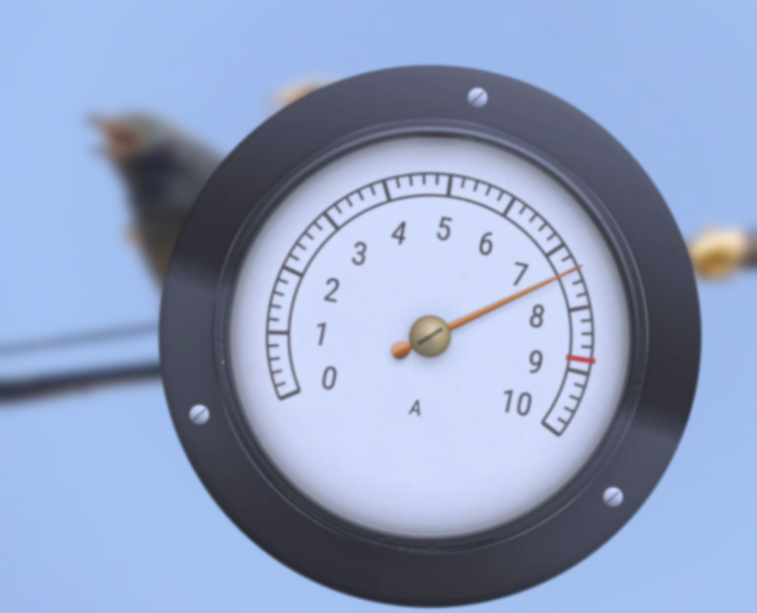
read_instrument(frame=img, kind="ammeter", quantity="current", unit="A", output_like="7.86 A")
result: 7.4 A
